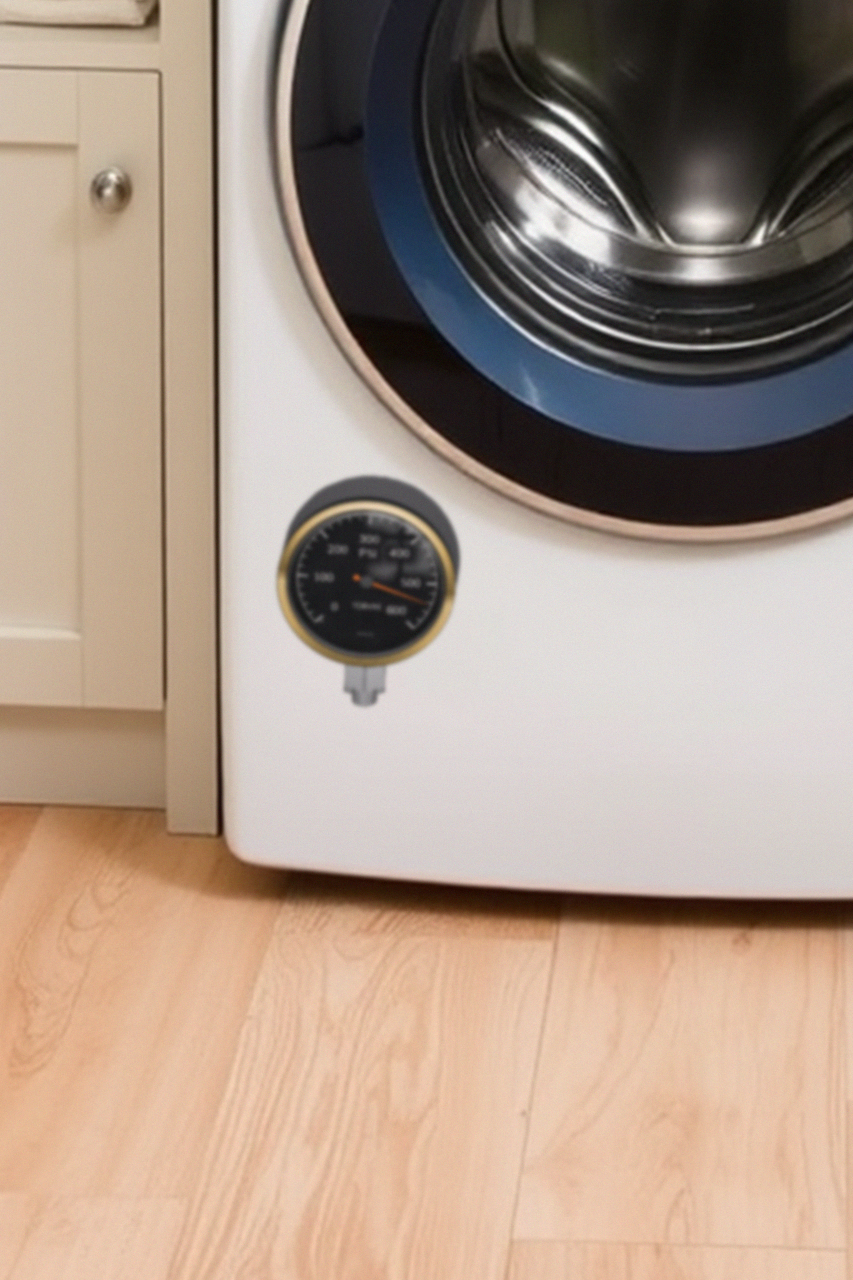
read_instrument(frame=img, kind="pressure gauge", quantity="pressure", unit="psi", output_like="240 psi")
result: 540 psi
